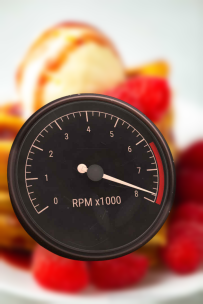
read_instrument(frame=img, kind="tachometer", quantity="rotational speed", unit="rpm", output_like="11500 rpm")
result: 7800 rpm
